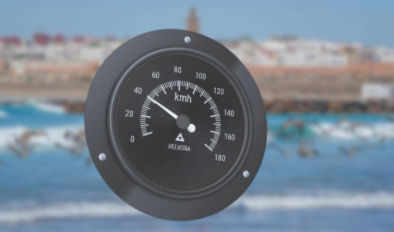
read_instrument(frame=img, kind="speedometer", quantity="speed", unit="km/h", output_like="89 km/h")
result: 40 km/h
